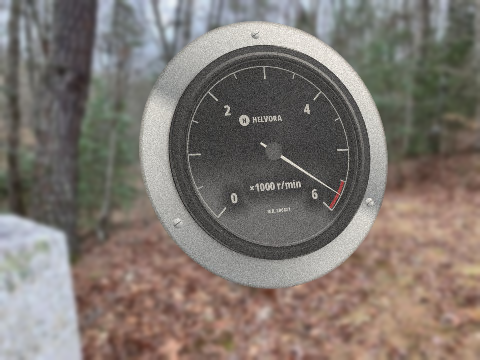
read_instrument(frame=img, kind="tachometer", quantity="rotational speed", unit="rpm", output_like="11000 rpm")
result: 5750 rpm
